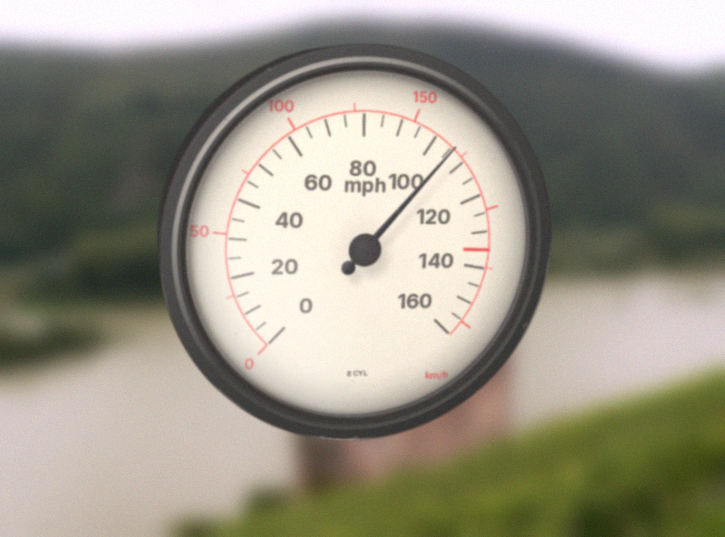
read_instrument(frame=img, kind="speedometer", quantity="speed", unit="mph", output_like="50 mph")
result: 105 mph
